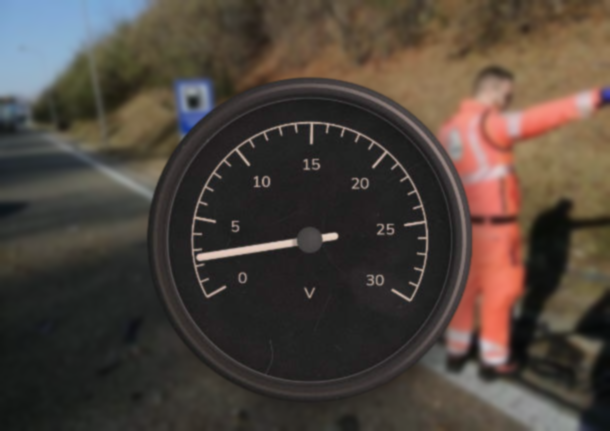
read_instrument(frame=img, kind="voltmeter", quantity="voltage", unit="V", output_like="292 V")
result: 2.5 V
